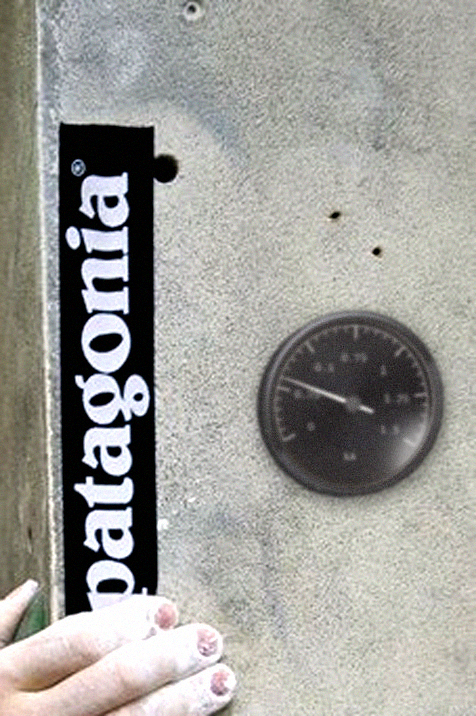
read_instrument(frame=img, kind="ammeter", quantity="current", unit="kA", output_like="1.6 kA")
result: 0.3 kA
